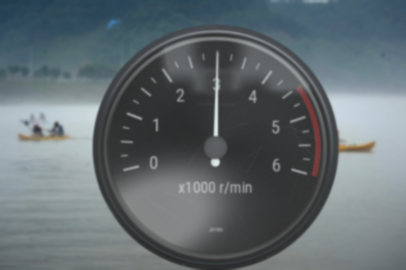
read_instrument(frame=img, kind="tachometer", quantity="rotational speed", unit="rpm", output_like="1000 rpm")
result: 3000 rpm
